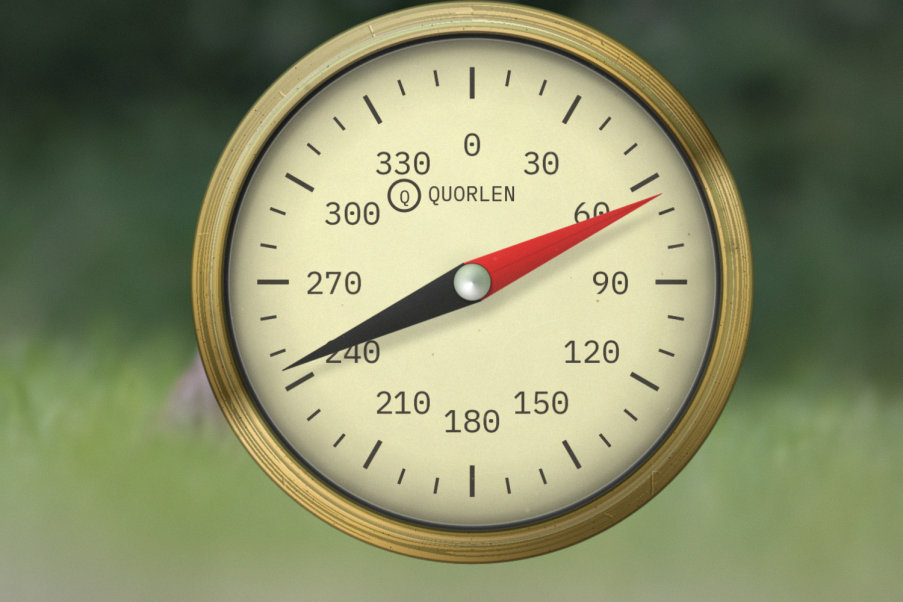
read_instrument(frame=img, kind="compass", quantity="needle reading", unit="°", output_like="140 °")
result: 65 °
